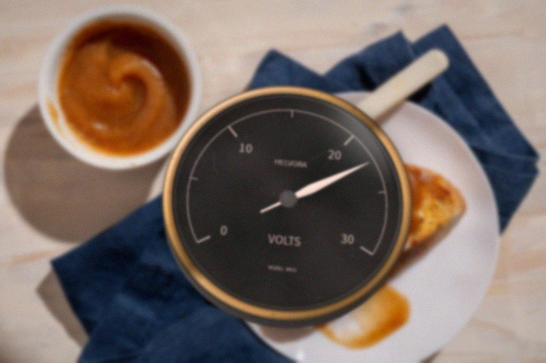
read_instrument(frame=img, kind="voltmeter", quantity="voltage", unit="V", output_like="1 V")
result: 22.5 V
